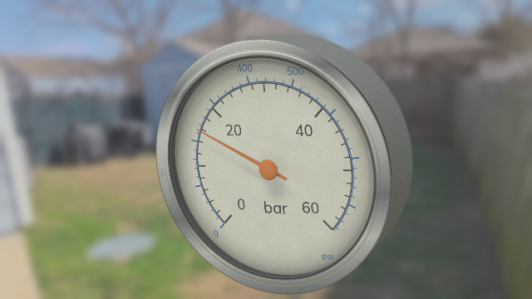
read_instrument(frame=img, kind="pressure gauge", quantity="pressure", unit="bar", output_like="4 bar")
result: 16 bar
